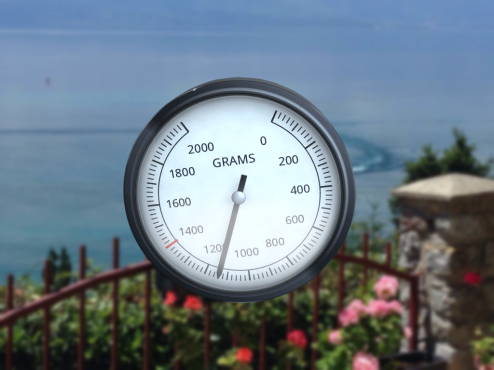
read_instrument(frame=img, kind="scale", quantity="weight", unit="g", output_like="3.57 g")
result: 1140 g
